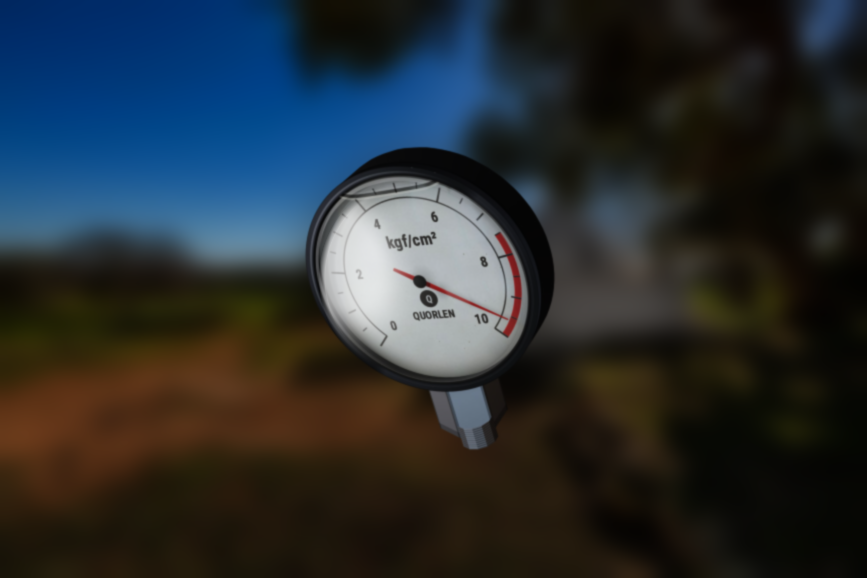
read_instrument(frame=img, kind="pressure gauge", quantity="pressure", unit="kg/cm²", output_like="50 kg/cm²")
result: 9.5 kg/cm²
